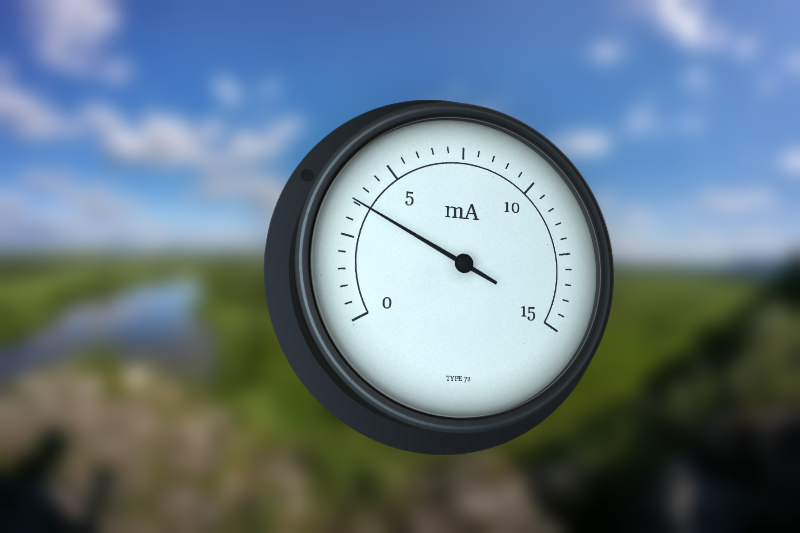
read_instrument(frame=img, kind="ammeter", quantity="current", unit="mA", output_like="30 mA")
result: 3.5 mA
